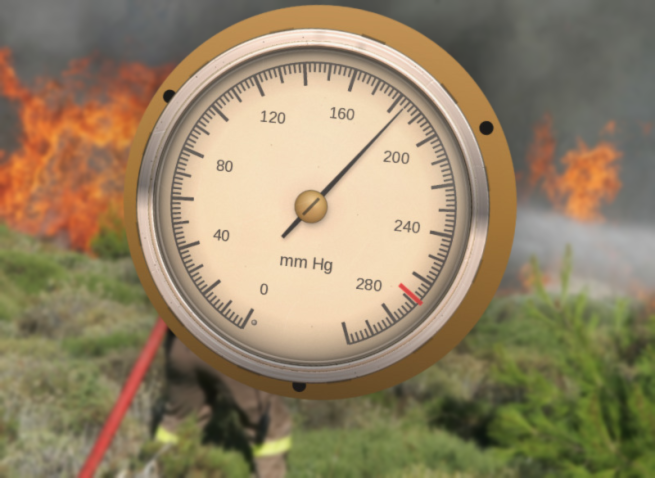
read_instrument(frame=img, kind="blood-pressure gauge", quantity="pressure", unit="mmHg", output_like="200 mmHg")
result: 184 mmHg
